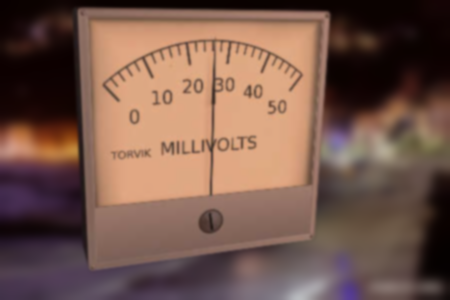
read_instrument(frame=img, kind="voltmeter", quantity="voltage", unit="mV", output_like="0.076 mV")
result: 26 mV
